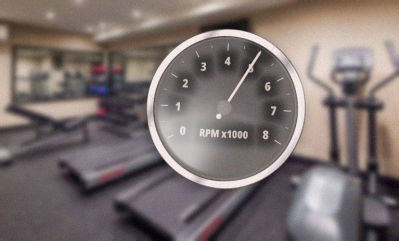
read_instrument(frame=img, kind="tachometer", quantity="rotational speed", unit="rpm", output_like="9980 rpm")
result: 5000 rpm
